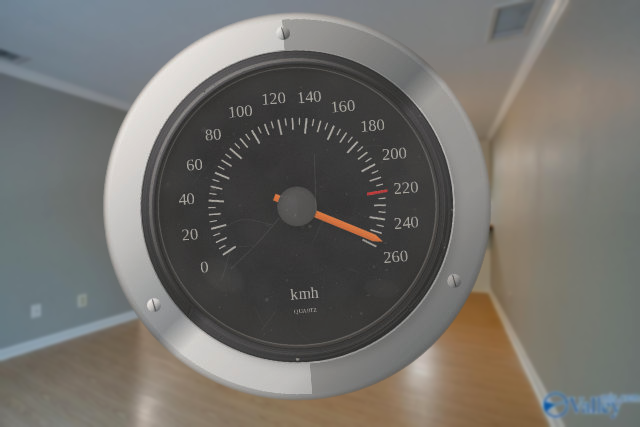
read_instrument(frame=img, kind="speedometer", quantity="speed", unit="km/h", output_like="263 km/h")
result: 255 km/h
